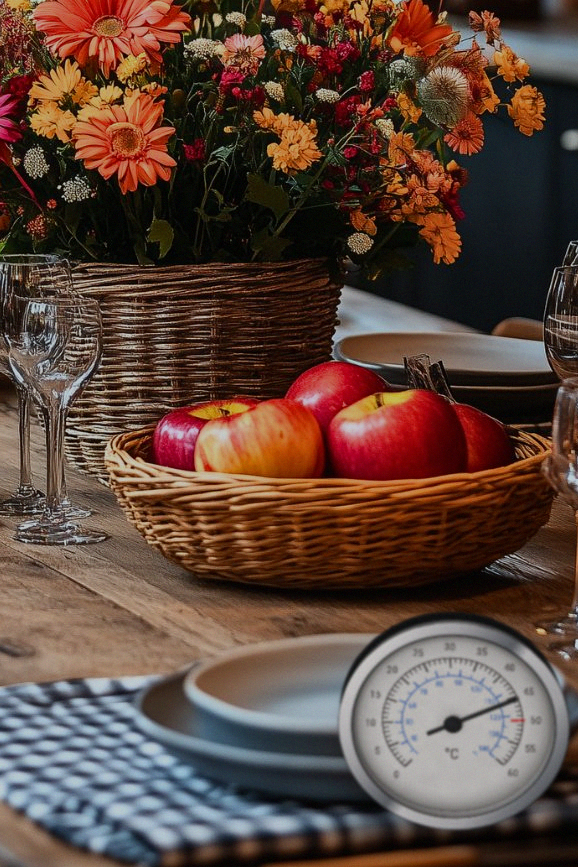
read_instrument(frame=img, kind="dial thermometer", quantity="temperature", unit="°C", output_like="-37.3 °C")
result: 45 °C
